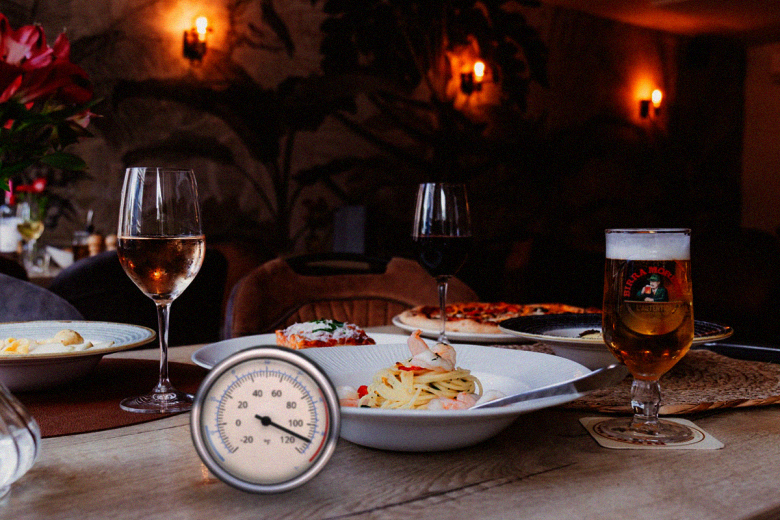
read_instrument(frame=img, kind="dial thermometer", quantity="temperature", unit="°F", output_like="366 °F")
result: 110 °F
